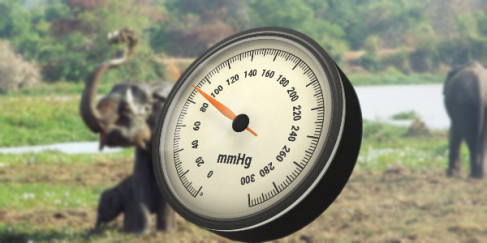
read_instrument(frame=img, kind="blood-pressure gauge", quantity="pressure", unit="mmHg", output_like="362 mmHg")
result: 90 mmHg
